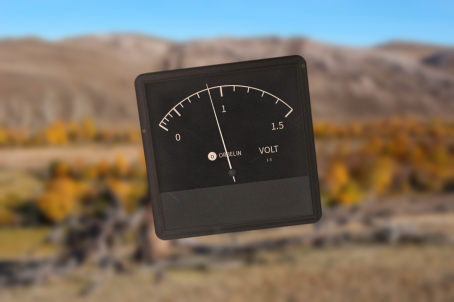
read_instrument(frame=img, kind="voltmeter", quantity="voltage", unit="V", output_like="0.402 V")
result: 0.9 V
